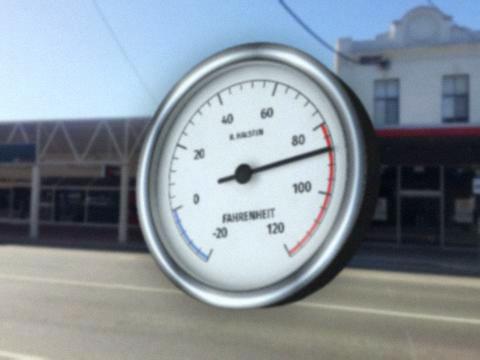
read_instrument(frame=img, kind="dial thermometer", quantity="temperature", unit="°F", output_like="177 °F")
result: 88 °F
